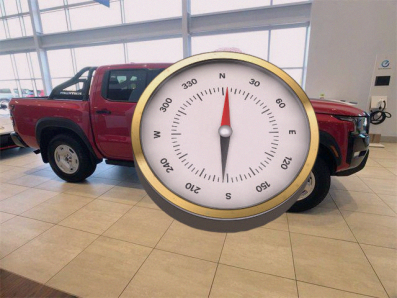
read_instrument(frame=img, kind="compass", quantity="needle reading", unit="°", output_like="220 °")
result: 5 °
